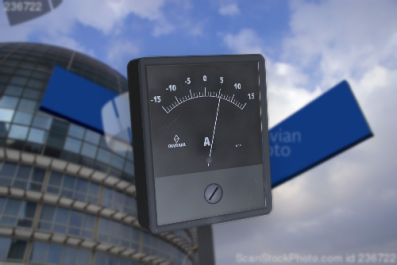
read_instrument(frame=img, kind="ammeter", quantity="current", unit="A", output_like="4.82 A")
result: 5 A
